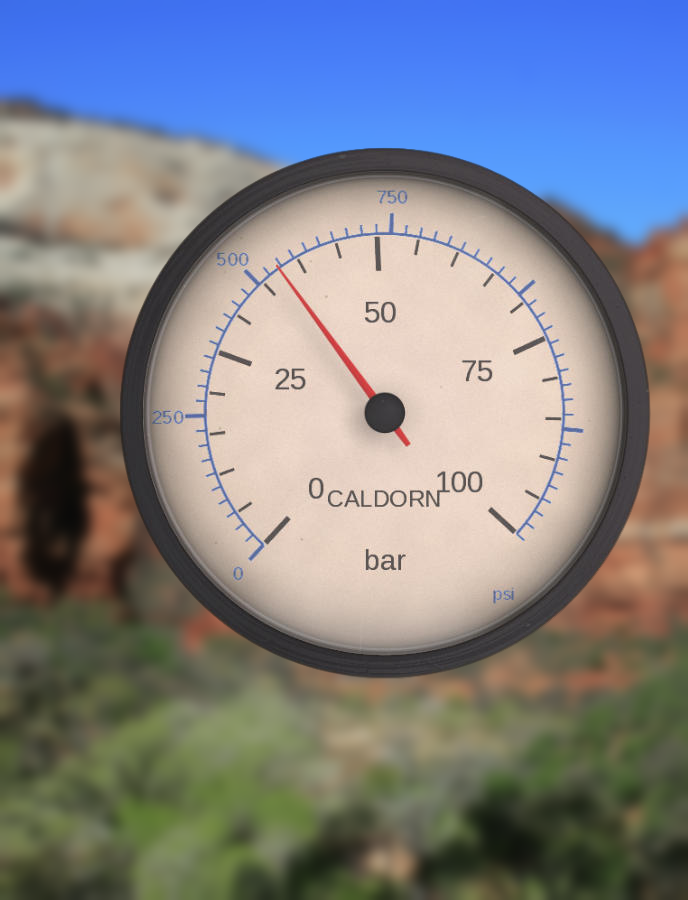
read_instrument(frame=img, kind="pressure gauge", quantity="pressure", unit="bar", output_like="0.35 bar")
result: 37.5 bar
